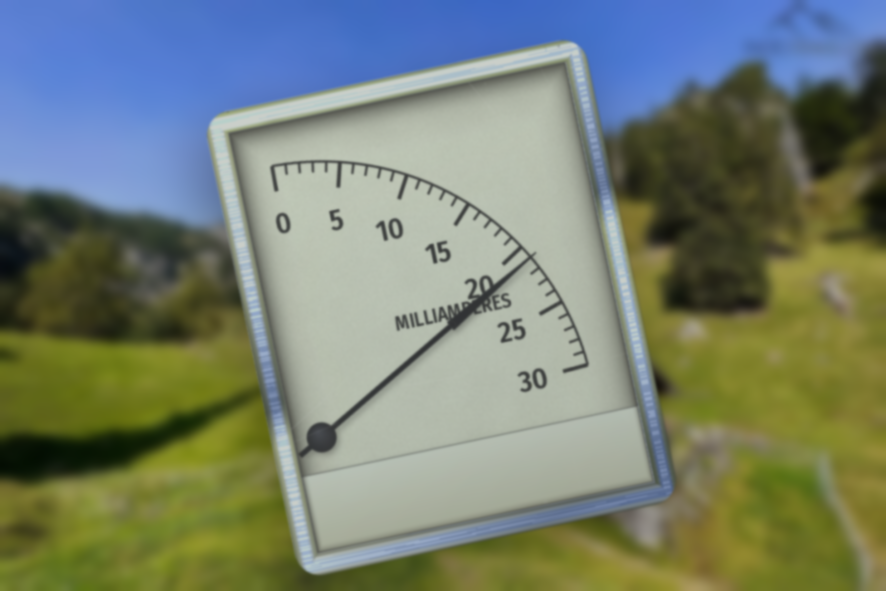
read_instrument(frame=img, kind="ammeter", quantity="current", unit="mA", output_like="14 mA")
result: 21 mA
